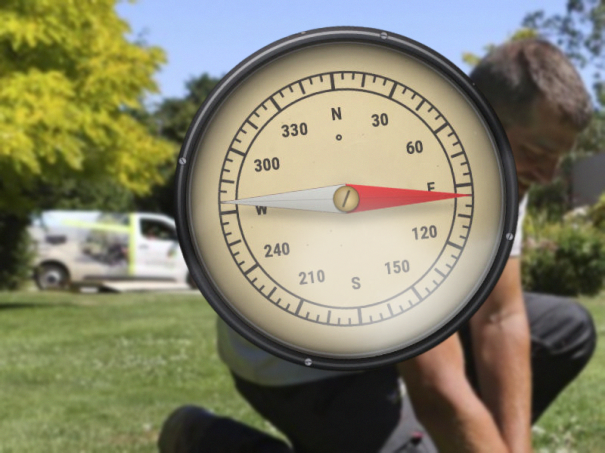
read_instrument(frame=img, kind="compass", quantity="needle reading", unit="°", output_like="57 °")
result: 95 °
